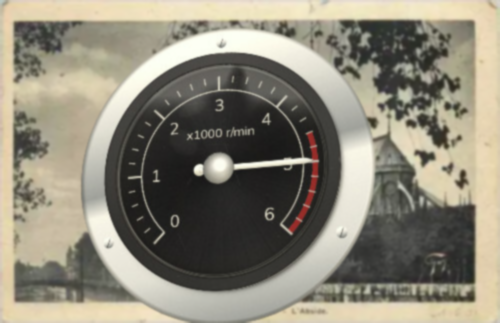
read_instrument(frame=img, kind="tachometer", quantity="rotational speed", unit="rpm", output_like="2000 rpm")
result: 5000 rpm
